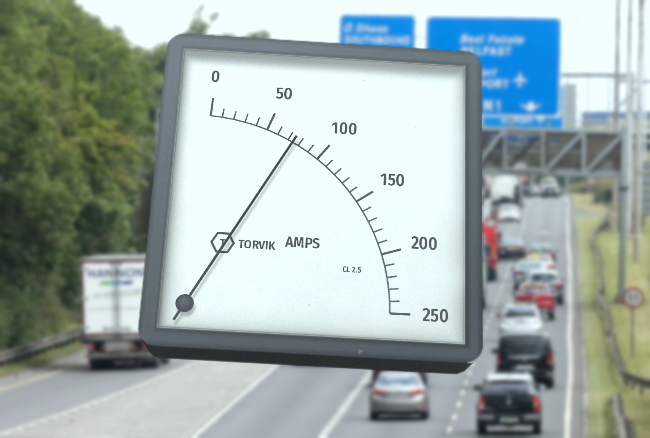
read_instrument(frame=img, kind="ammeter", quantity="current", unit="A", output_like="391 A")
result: 75 A
